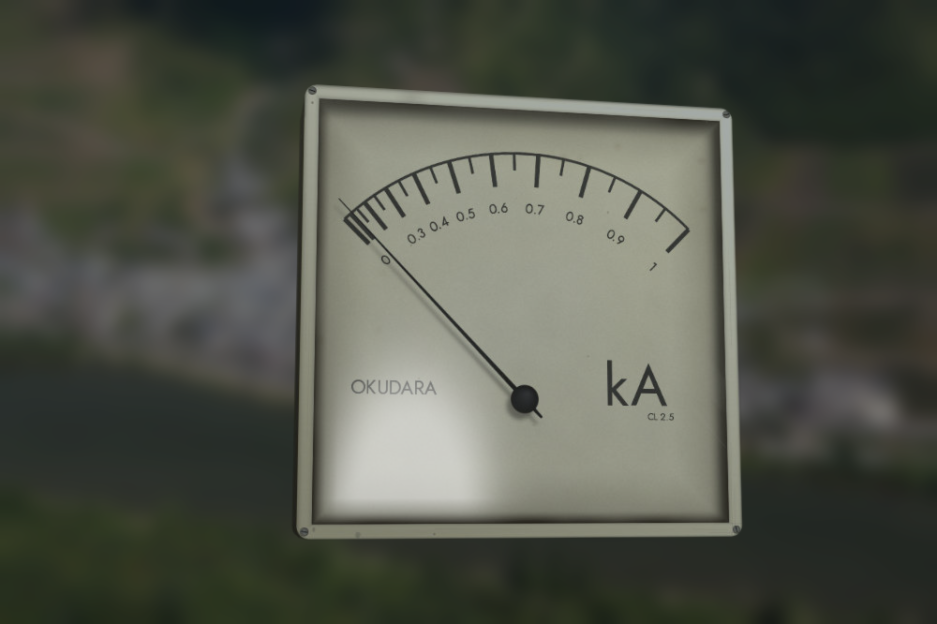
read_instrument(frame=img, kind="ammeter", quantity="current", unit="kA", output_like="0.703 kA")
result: 0.1 kA
